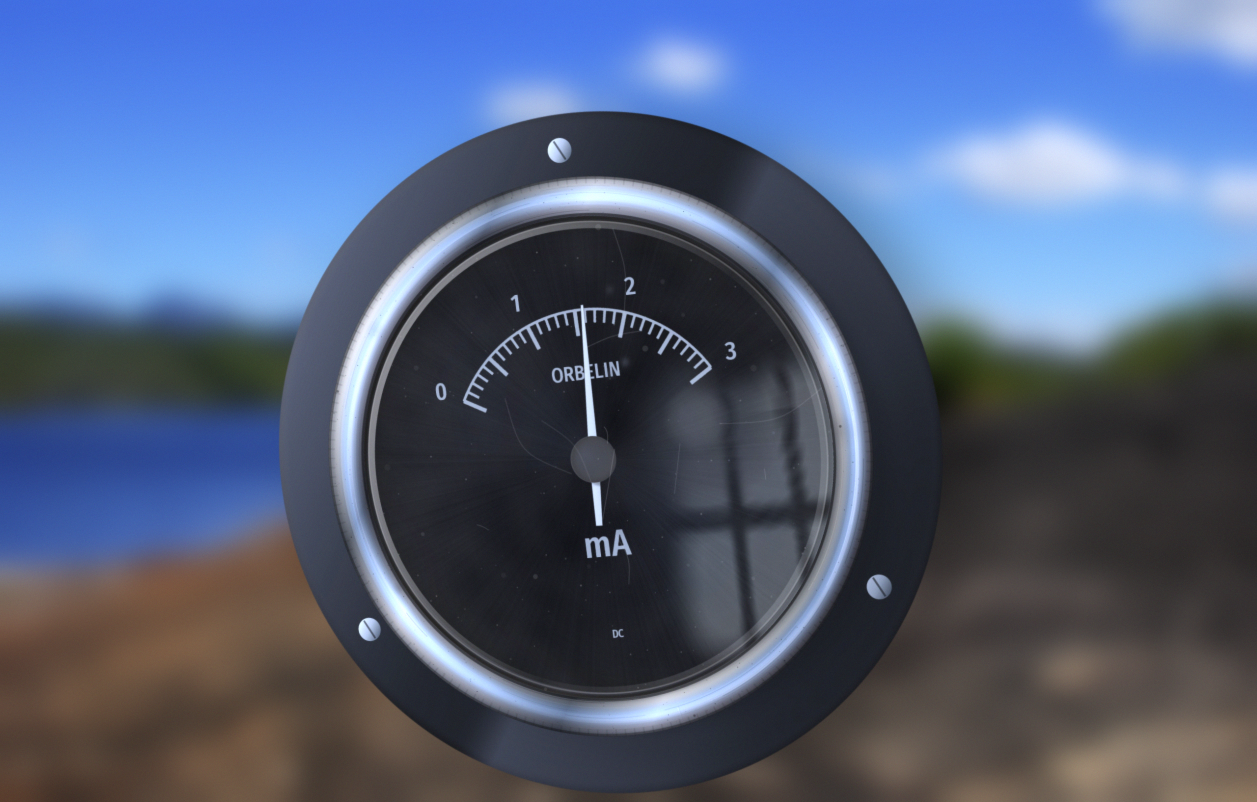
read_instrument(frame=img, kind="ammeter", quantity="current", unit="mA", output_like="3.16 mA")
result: 1.6 mA
